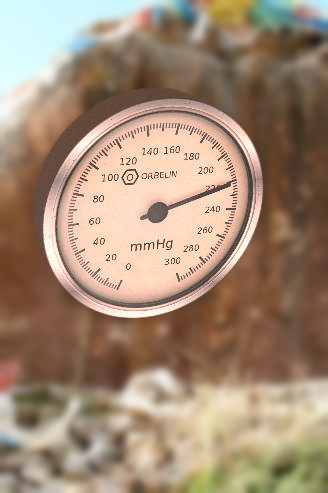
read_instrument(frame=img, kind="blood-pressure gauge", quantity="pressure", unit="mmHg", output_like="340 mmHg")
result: 220 mmHg
